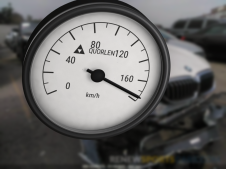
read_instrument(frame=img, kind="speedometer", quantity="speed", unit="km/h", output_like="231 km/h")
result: 175 km/h
